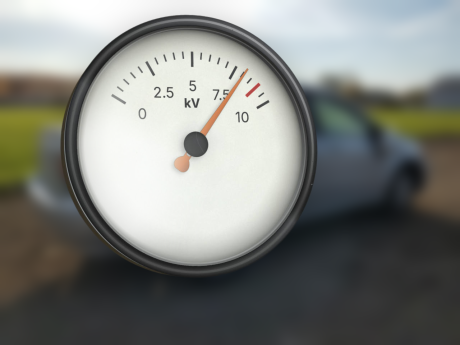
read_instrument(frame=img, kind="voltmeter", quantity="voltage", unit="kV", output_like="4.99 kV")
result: 8 kV
